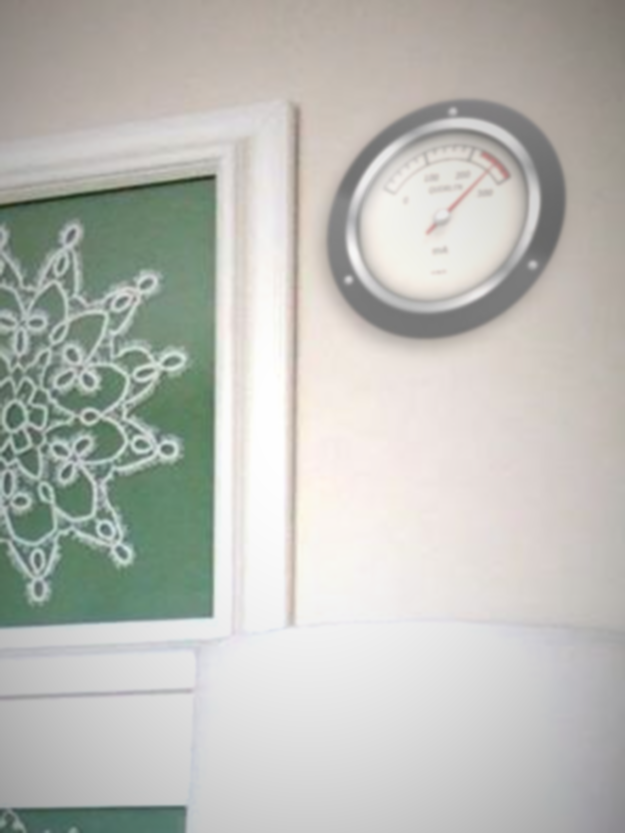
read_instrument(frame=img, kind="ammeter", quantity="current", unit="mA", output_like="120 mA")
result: 260 mA
